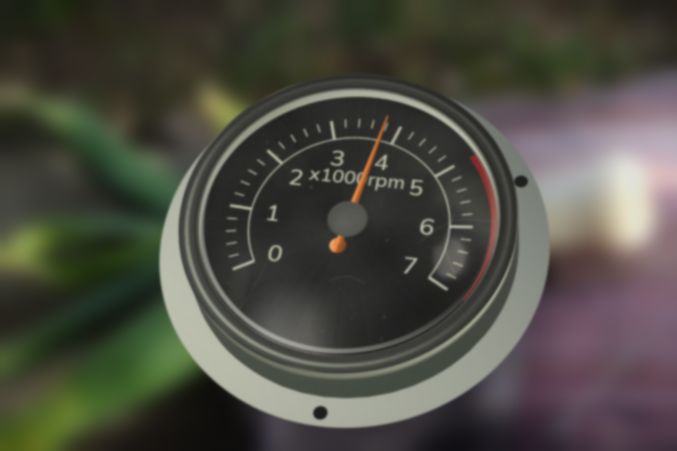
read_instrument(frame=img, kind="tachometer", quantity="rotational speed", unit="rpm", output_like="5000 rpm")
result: 3800 rpm
